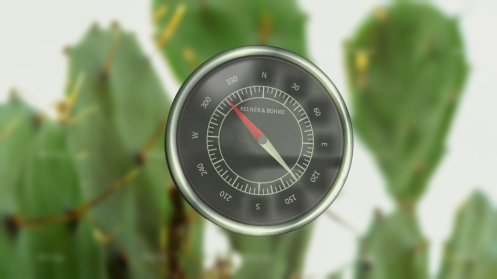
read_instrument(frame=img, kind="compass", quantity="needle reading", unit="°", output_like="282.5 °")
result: 315 °
